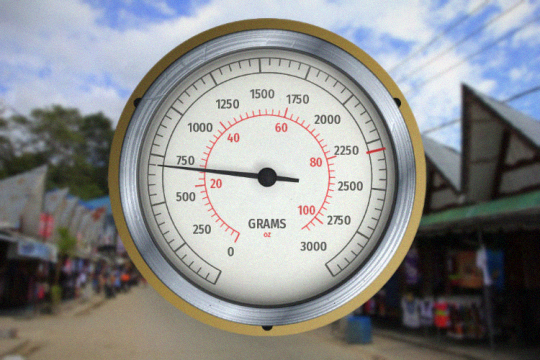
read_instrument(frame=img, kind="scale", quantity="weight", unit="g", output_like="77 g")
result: 700 g
